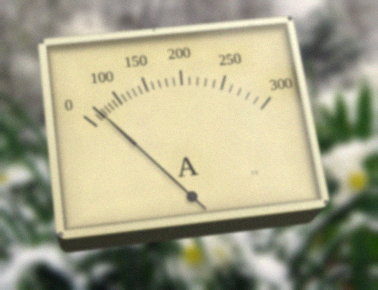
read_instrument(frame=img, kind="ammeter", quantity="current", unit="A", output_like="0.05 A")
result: 50 A
